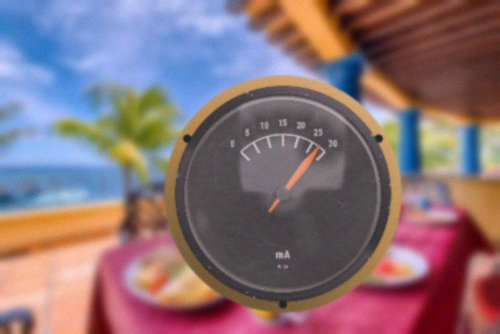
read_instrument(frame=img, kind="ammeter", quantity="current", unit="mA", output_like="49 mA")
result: 27.5 mA
